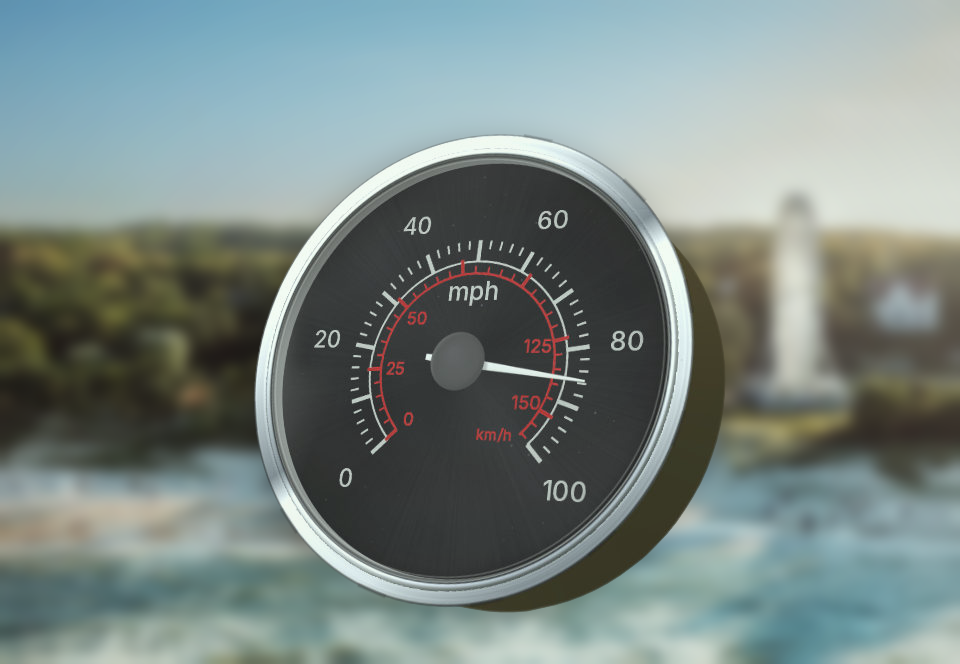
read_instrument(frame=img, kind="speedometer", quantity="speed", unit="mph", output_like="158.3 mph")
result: 86 mph
